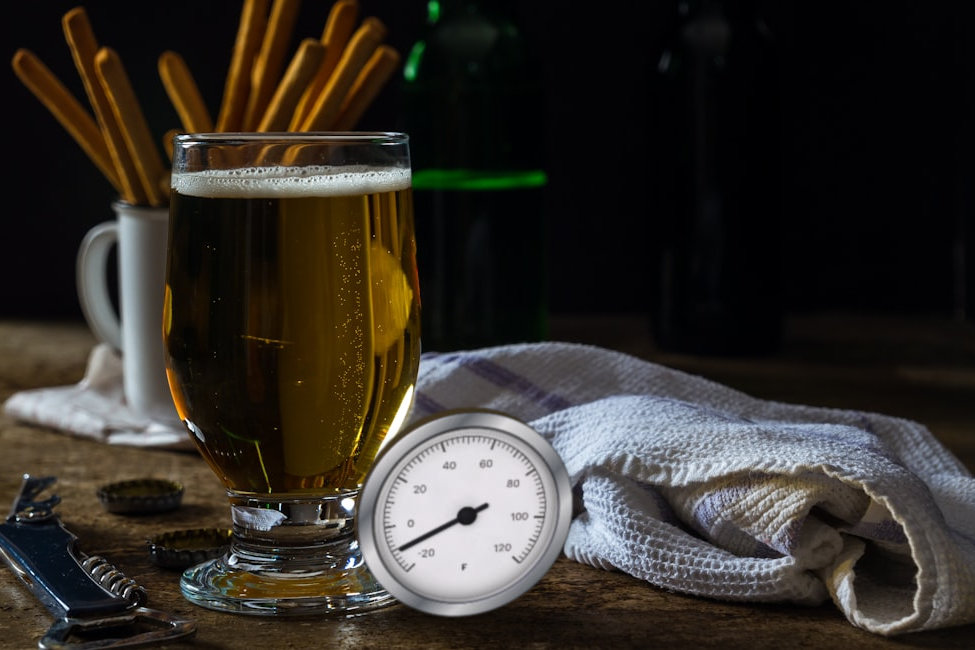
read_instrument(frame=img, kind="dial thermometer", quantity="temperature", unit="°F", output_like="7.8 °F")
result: -10 °F
